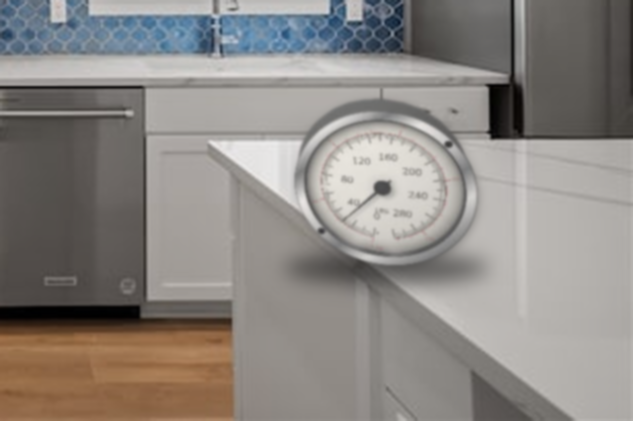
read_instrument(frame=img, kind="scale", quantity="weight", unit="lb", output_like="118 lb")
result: 30 lb
